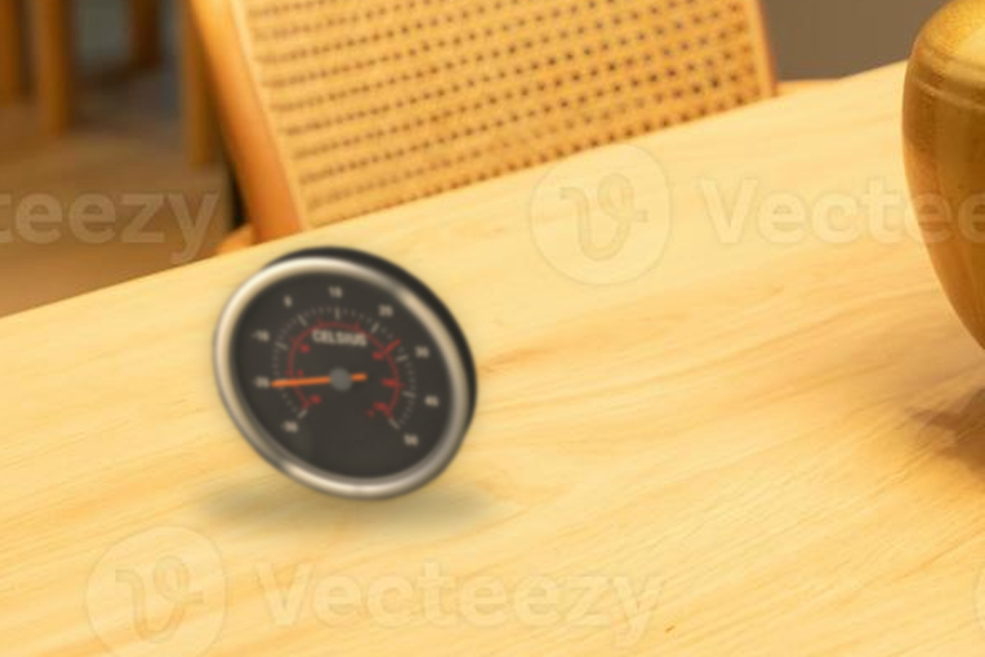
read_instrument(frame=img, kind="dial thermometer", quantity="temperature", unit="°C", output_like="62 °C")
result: -20 °C
